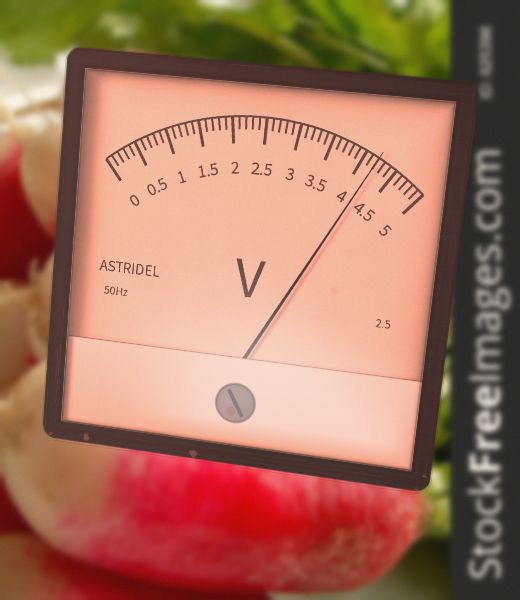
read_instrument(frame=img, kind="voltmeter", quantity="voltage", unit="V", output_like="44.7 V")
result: 4.2 V
